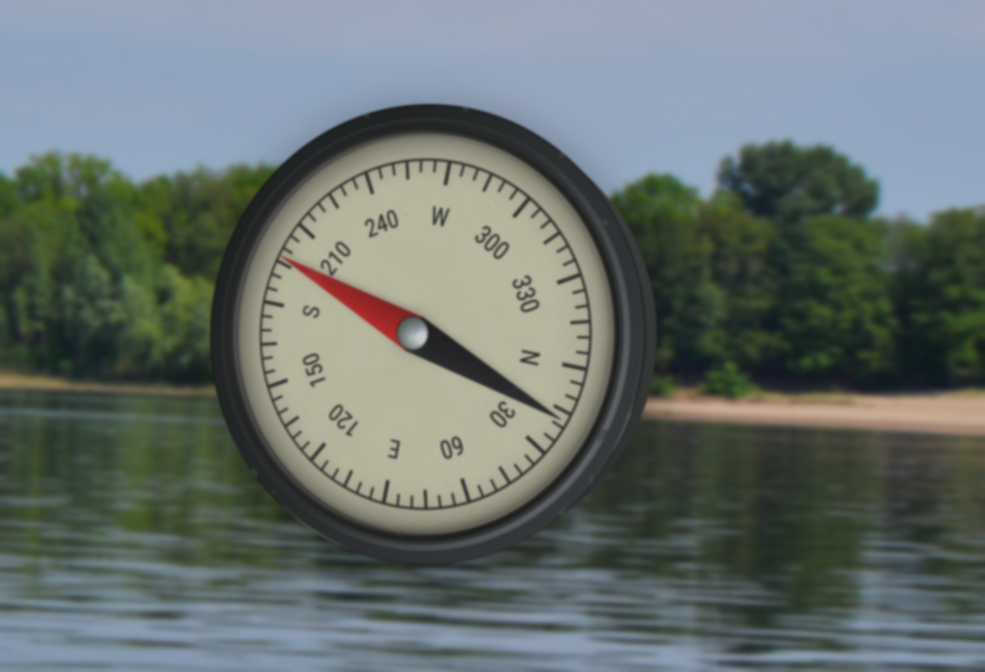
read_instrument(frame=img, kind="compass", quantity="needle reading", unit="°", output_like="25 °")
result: 197.5 °
